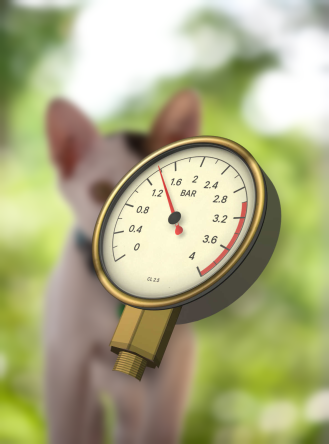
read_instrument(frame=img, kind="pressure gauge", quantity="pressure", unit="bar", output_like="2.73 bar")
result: 1.4 bar
